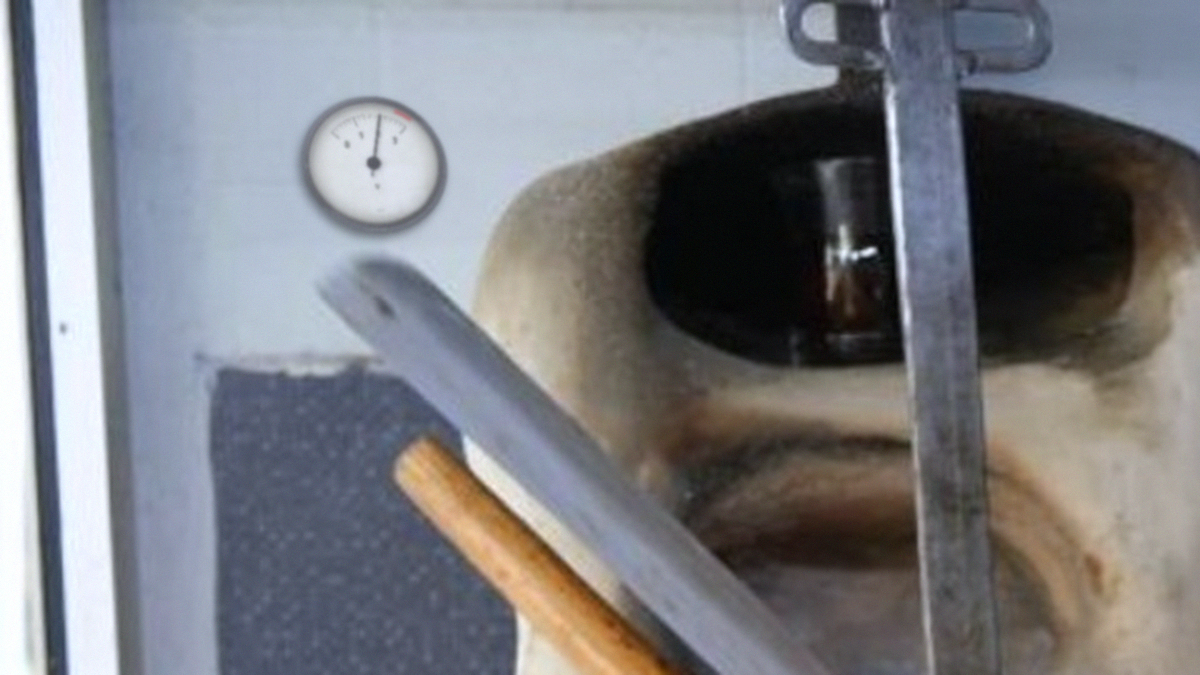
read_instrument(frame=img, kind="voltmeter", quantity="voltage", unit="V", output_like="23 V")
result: 2 V
